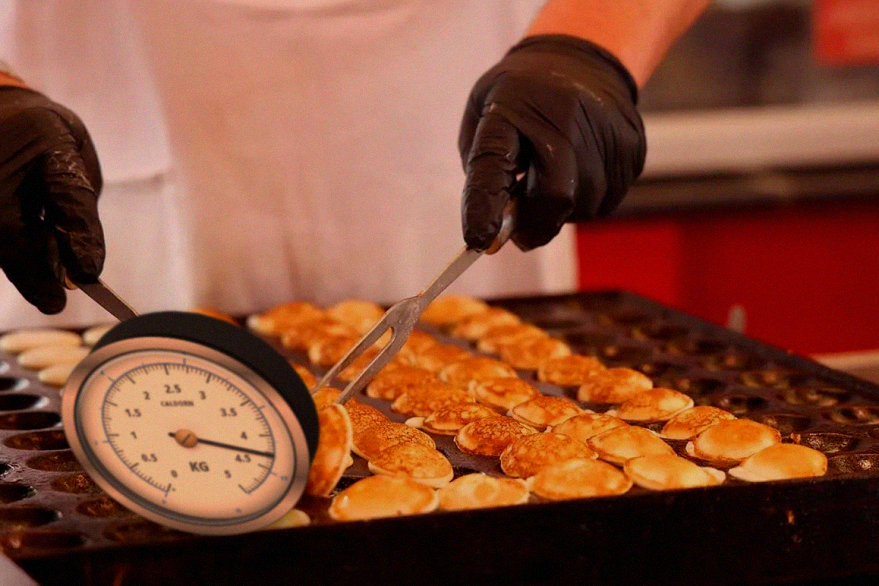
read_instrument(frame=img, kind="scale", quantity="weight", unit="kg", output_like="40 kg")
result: 4.25 kg
